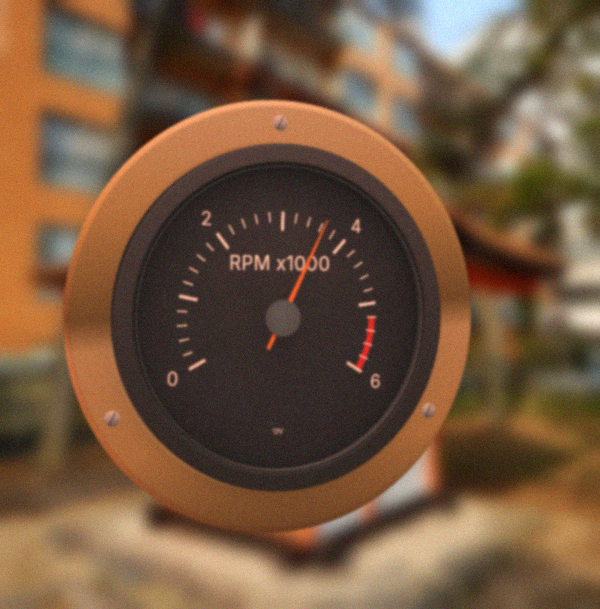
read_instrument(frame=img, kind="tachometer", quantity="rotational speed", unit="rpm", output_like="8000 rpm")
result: 3600 rpm
